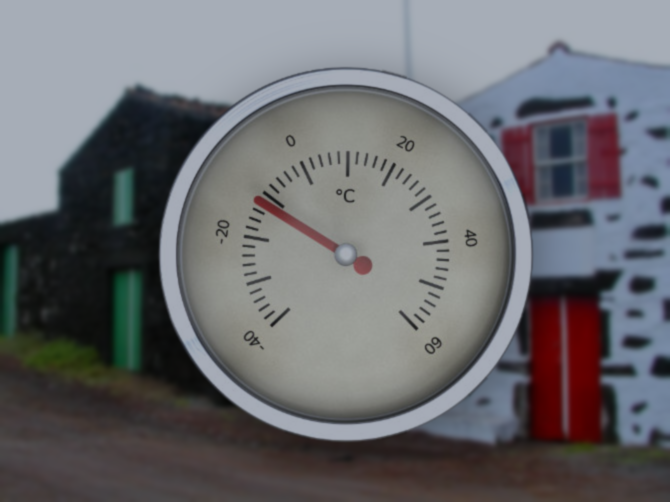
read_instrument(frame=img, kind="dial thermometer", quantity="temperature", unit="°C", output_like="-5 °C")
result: -12 °C
